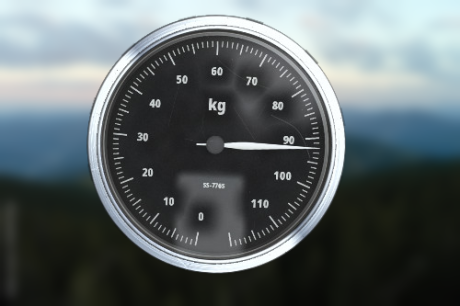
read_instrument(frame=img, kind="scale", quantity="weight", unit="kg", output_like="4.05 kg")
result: 92 kg
